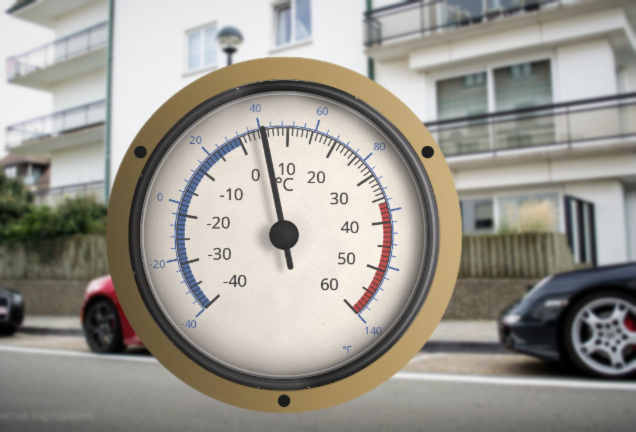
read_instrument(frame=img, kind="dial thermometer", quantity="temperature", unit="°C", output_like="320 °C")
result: 5 °C
